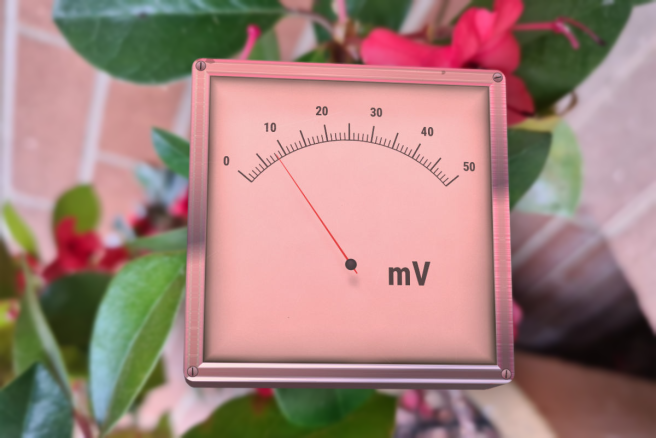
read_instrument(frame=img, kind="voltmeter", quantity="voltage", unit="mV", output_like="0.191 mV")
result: 8 mV
